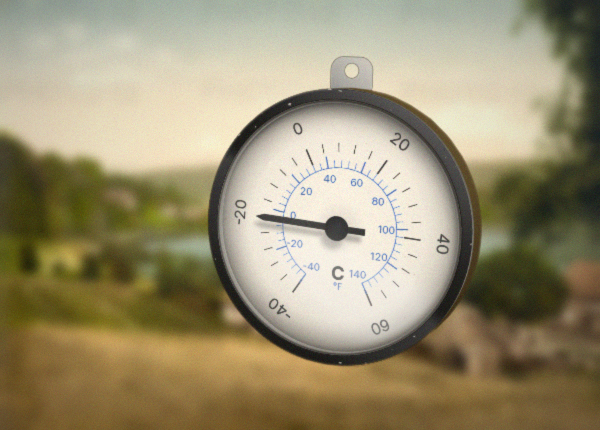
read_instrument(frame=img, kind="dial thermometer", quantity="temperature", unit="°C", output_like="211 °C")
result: -20 °C
